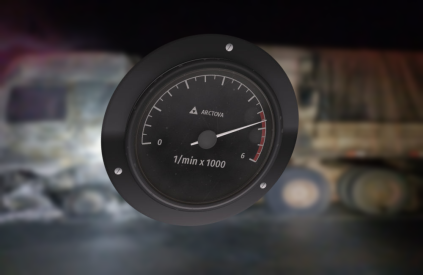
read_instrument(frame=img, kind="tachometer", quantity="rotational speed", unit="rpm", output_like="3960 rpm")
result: 4750 rpm
